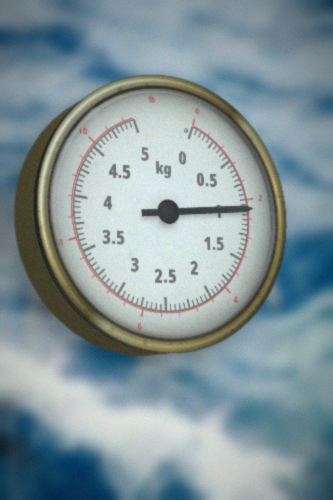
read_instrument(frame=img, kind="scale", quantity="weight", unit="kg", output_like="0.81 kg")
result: 1 kg
